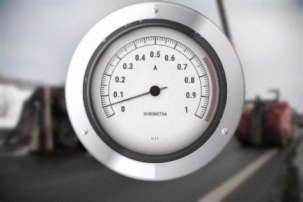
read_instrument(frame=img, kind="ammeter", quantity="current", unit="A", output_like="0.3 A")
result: 0.05 A
